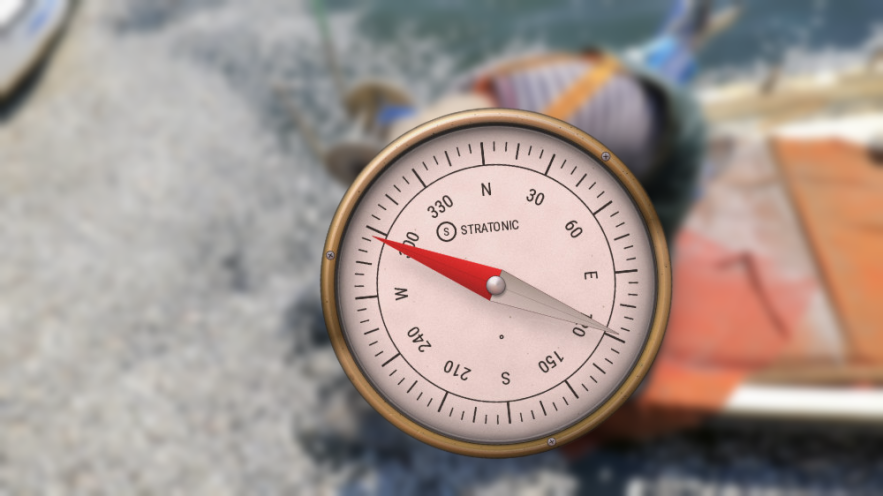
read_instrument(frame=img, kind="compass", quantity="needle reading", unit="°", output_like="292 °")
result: 297.5 °
